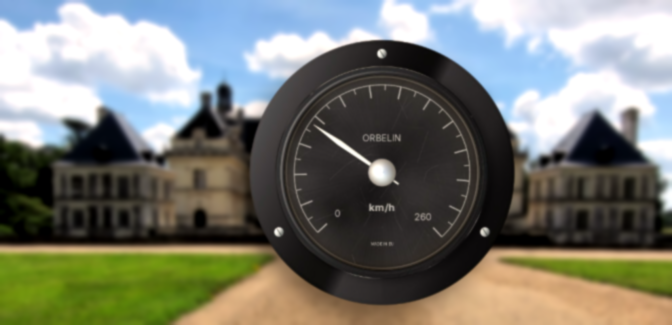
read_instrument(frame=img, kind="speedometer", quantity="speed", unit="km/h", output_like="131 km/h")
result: 75 km/h
